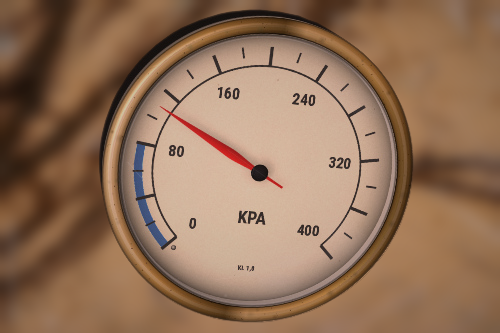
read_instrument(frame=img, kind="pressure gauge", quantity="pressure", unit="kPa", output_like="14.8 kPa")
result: 110 kPa
